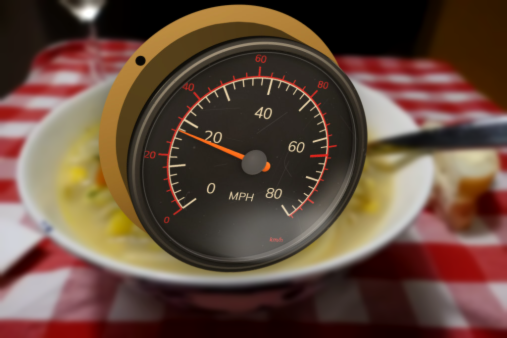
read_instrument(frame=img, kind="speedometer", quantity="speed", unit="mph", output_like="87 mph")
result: 18 mph
